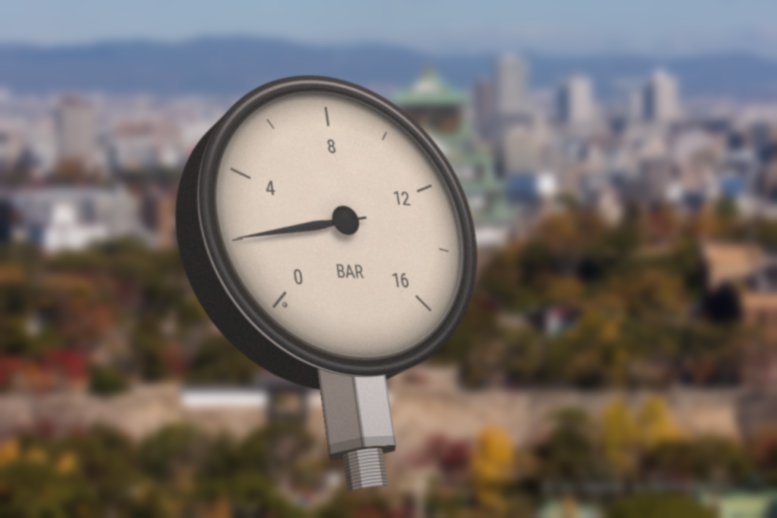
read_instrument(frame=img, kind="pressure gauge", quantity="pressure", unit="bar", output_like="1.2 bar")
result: 2 bar
